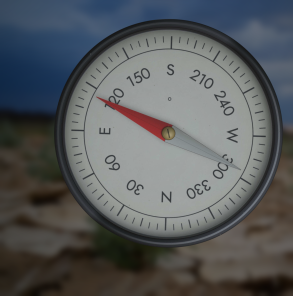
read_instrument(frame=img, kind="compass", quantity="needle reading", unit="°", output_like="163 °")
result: 115 °
